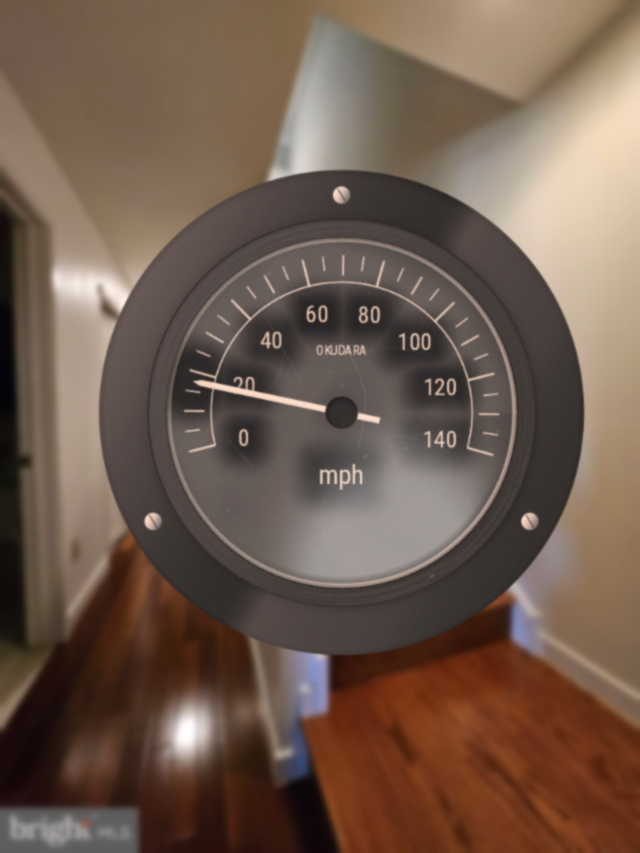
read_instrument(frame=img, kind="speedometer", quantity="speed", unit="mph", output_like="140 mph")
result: 17.5 mph
